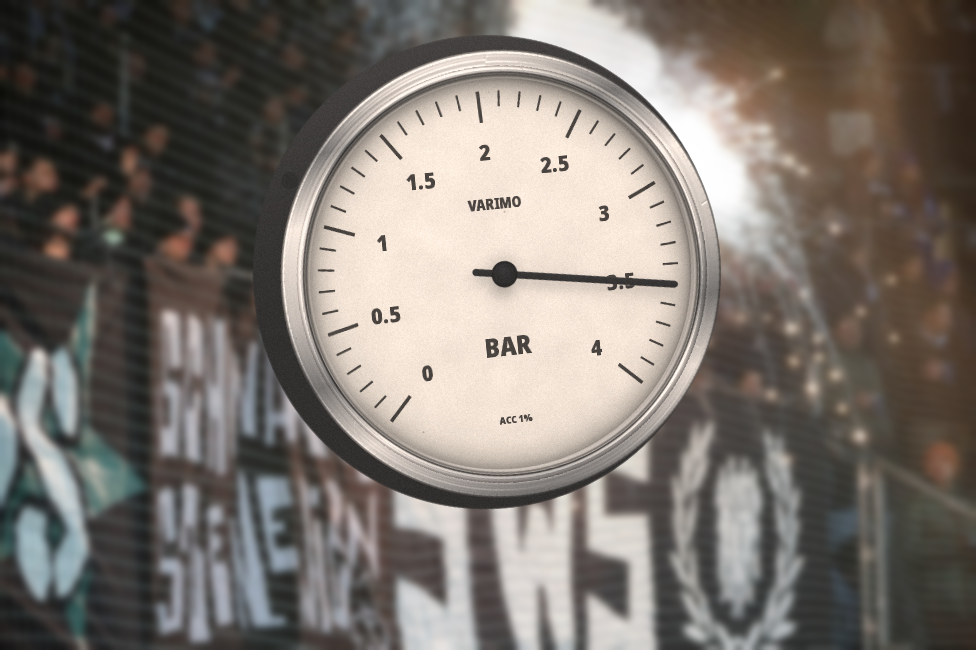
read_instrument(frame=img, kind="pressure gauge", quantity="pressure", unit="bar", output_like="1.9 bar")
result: 3.5 bar
